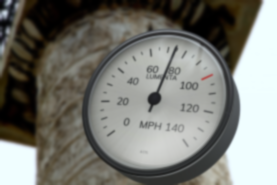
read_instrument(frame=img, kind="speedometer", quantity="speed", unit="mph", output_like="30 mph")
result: 75 mph
